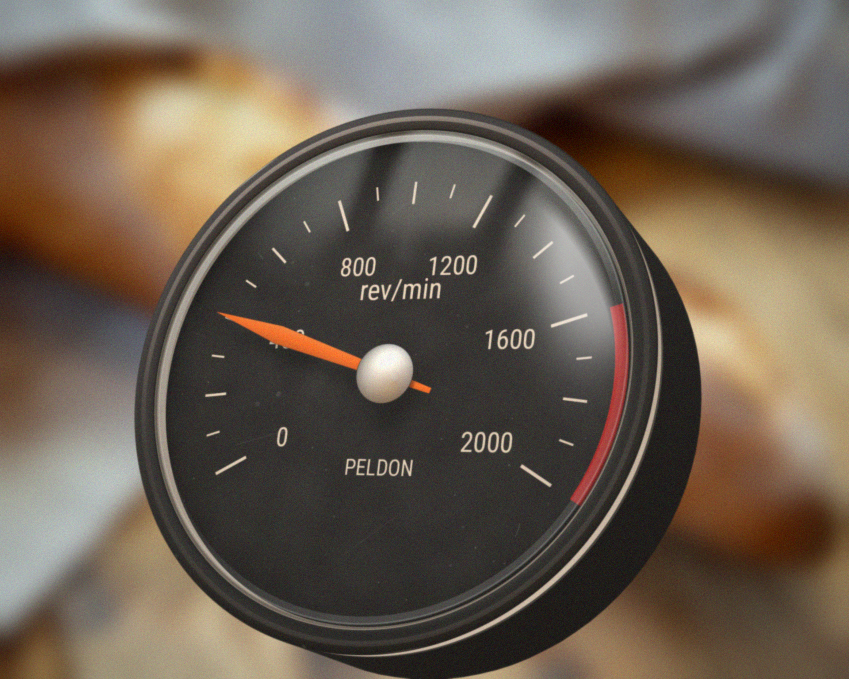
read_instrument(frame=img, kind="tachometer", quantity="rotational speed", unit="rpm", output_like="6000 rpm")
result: 400 rpm
